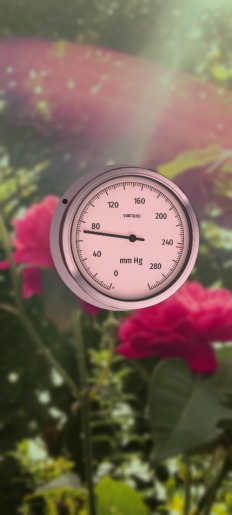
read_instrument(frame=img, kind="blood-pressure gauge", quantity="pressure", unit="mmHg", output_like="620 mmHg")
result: 70 mmHg
